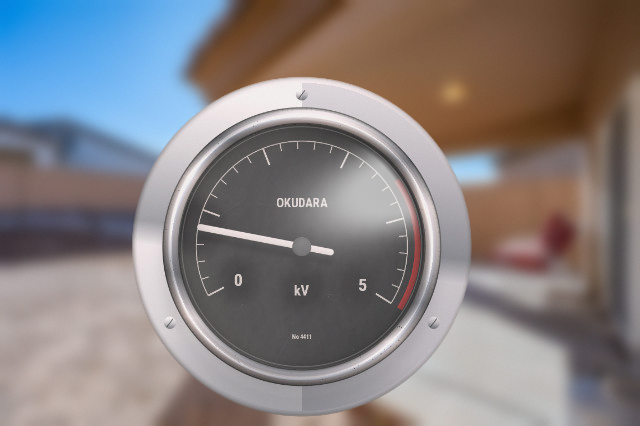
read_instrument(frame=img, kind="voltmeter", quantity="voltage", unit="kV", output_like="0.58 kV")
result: 0.8 kV
